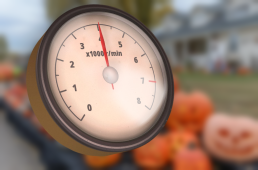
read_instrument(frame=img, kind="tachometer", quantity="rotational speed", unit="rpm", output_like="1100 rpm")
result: 4000 rpm
